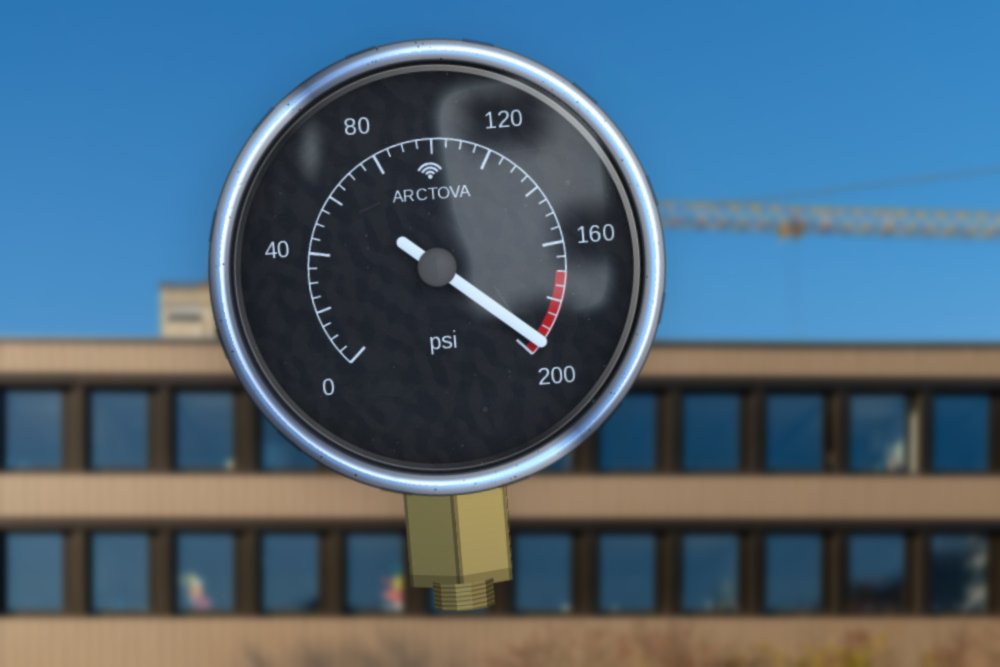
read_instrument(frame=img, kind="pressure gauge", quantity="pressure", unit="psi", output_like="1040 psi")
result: 195 psi
